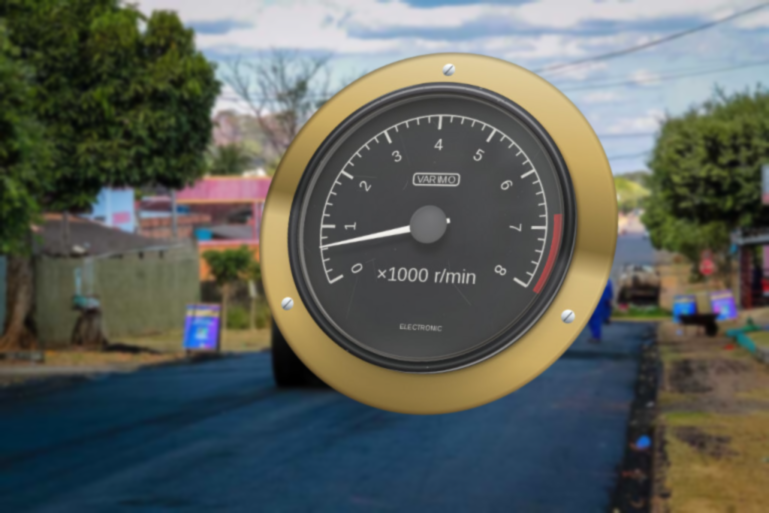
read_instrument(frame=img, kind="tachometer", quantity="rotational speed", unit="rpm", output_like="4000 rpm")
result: 600 rpm
